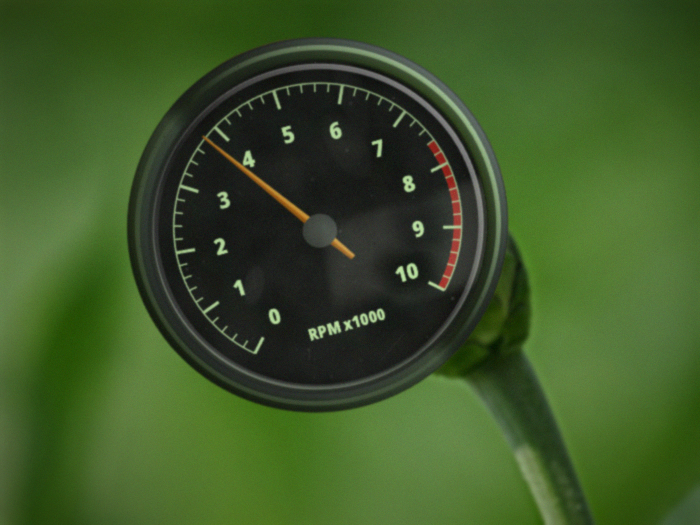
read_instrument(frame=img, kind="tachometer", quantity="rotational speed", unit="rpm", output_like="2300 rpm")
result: 3800 rpm
